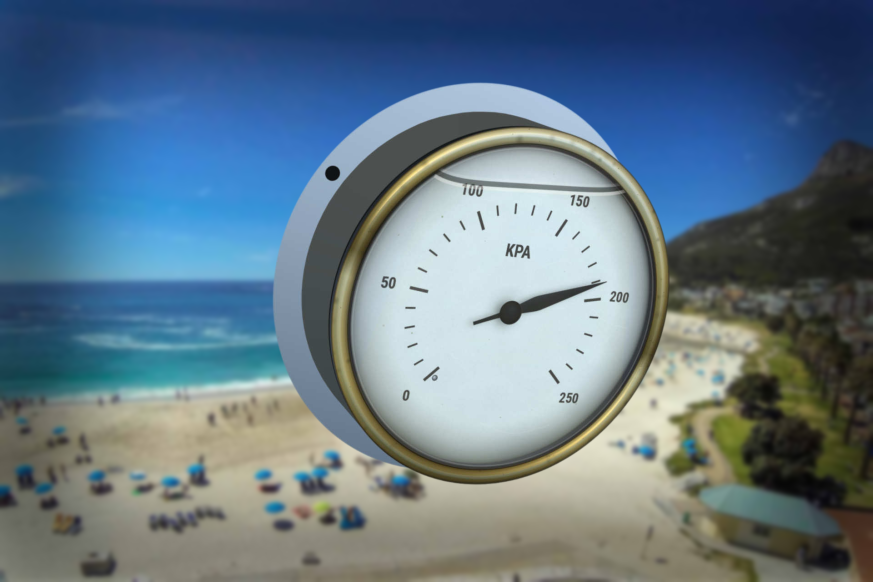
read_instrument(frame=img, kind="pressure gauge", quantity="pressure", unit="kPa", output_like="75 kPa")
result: 190 kPa
